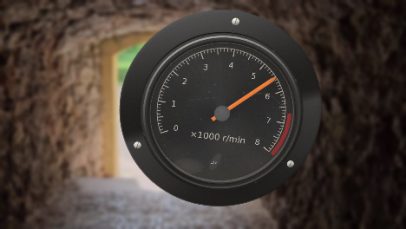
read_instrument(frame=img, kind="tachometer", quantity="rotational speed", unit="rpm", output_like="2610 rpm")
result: 5500 rpm
